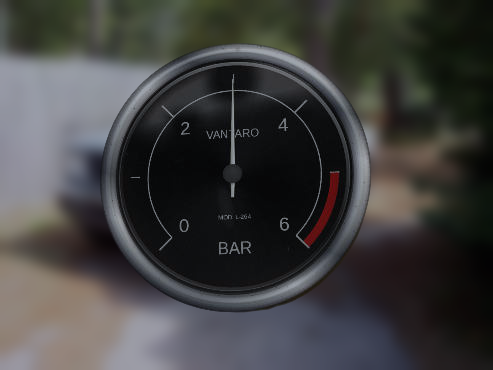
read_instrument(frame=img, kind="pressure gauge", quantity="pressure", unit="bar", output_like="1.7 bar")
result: 3 bar
